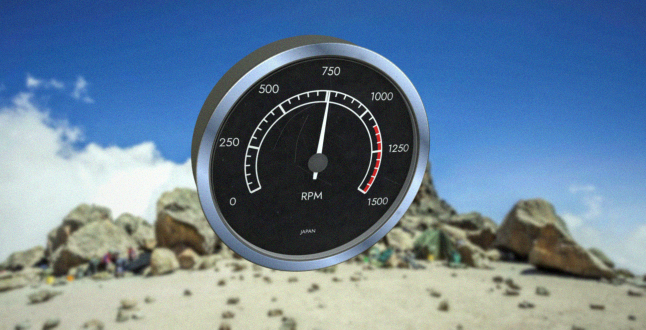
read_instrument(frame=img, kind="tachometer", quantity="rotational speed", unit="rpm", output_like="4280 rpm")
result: 750 rpm
